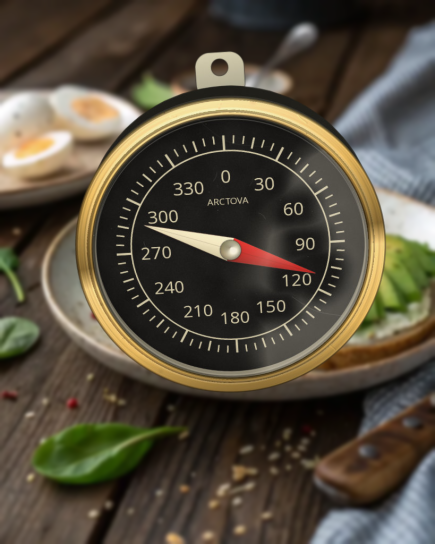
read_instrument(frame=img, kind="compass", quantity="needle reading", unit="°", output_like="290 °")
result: 110 °
